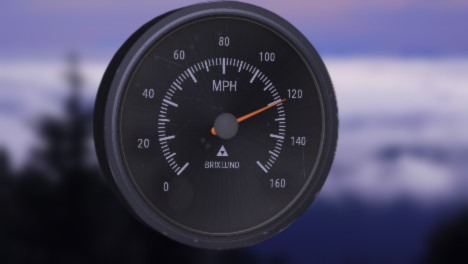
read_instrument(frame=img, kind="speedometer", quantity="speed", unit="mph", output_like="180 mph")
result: 120 mph
